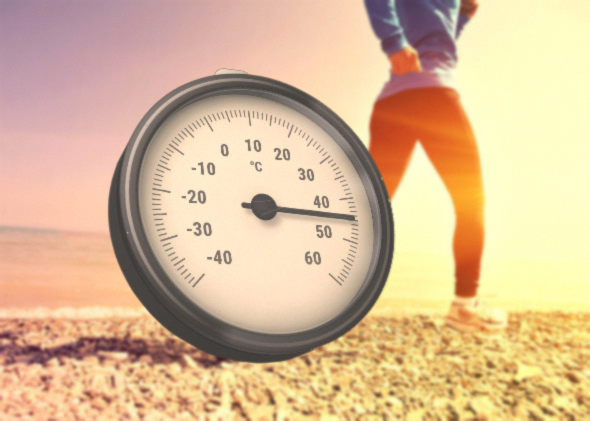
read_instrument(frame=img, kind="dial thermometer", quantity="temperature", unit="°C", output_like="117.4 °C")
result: 45 °C
